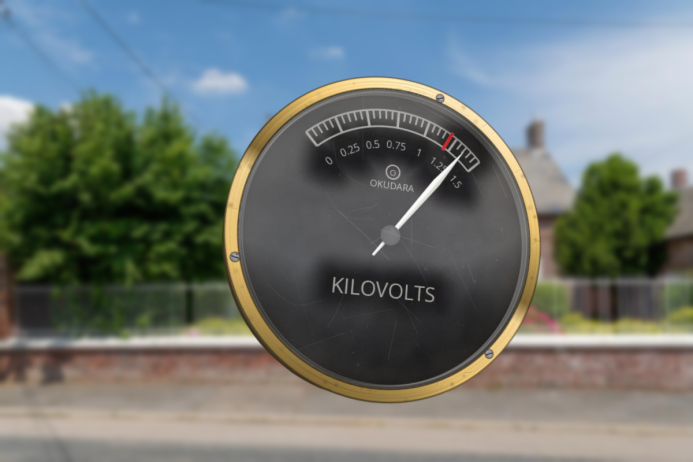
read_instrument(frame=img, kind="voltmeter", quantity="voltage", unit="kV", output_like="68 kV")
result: 1.35 kV
